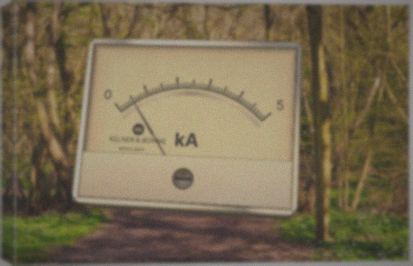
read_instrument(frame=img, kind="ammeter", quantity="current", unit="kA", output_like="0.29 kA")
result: 0.5 kA
